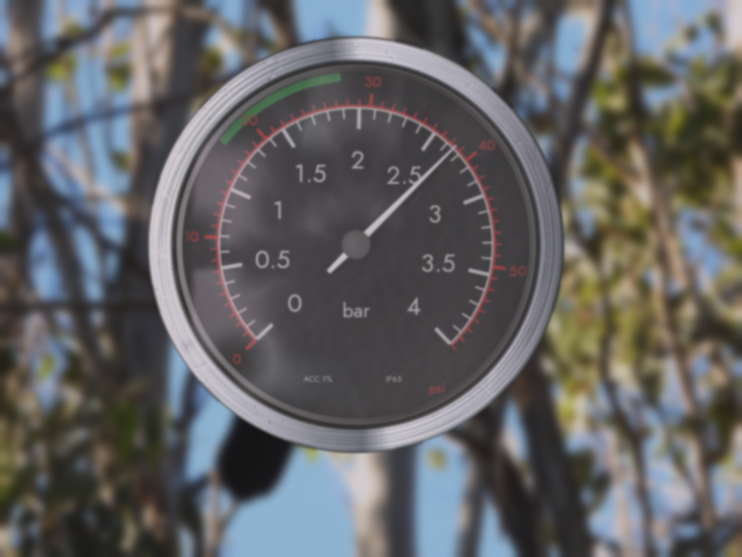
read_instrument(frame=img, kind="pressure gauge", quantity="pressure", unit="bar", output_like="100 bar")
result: 2.65 bar
